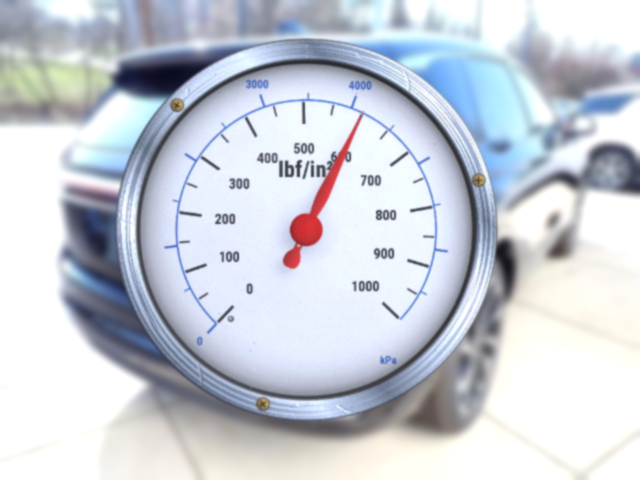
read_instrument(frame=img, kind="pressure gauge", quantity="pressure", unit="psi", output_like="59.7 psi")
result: 600 psi
